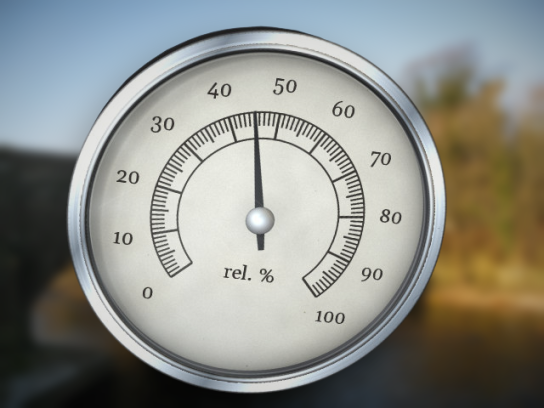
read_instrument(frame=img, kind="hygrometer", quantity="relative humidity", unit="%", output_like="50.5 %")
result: 45 %
